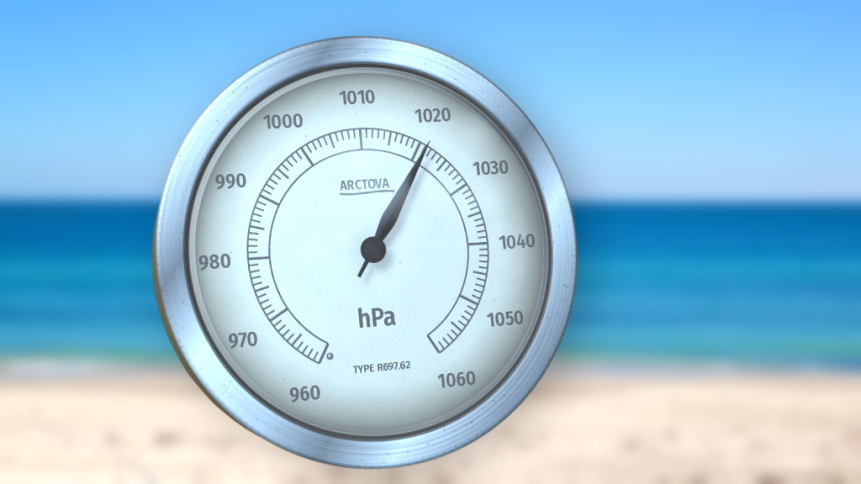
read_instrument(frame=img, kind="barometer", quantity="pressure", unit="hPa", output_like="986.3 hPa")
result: 1021 hPa
